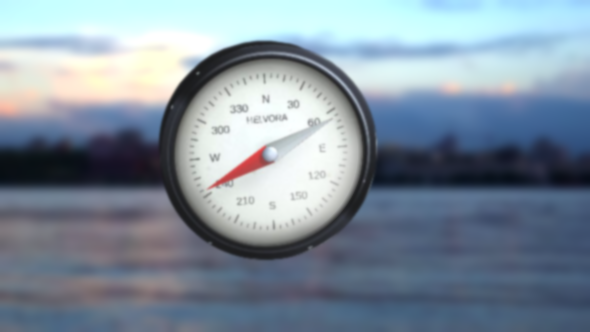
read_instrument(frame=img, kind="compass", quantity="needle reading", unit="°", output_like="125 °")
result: 245 °
